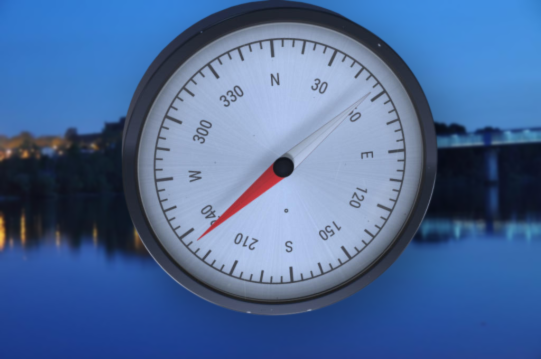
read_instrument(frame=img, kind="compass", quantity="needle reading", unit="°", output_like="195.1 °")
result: 235 °
